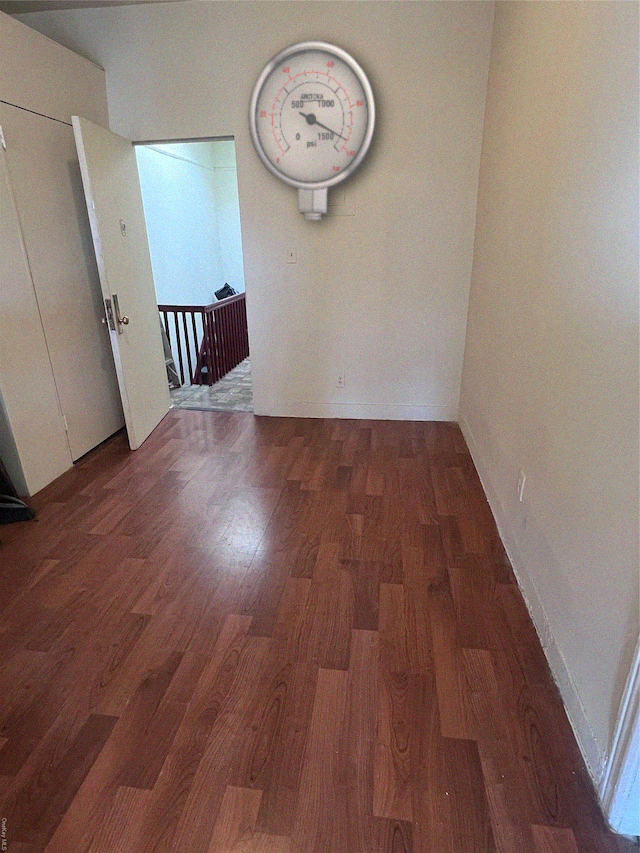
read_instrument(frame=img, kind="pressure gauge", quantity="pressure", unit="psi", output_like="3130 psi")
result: 1400 psi
